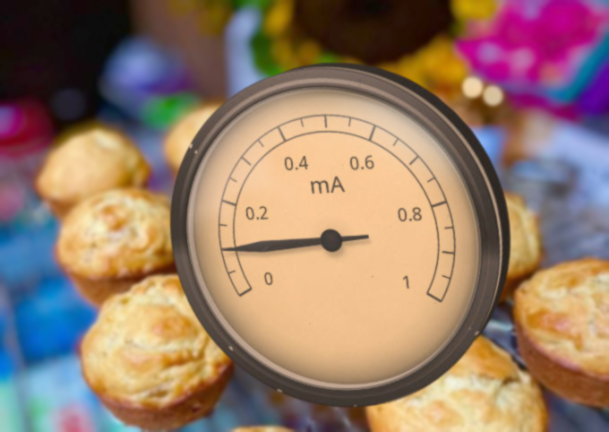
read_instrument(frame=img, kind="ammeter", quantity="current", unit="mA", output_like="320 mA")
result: 0.1 mA
